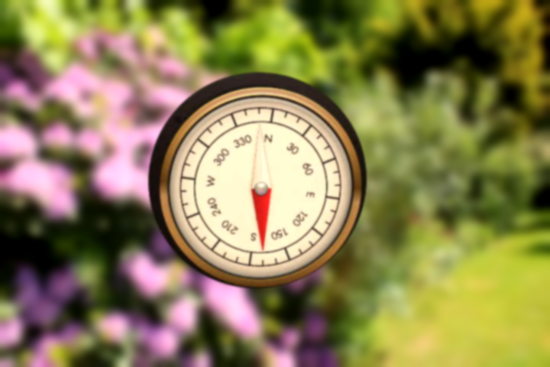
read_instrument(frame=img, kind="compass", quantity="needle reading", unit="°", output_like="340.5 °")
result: 170 °
